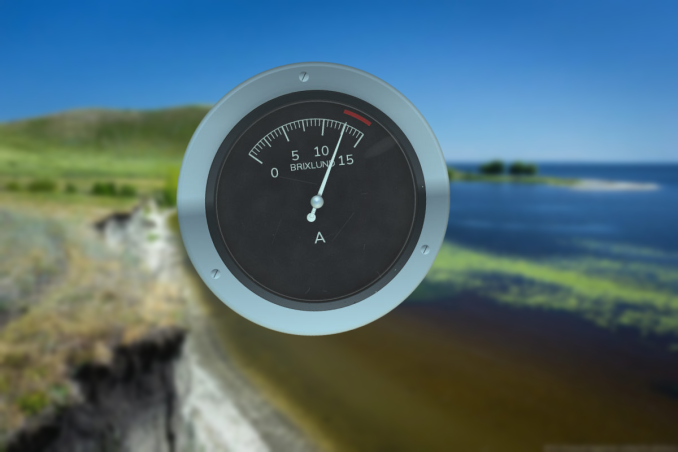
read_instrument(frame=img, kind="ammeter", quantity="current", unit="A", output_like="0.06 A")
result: 12.5 A
